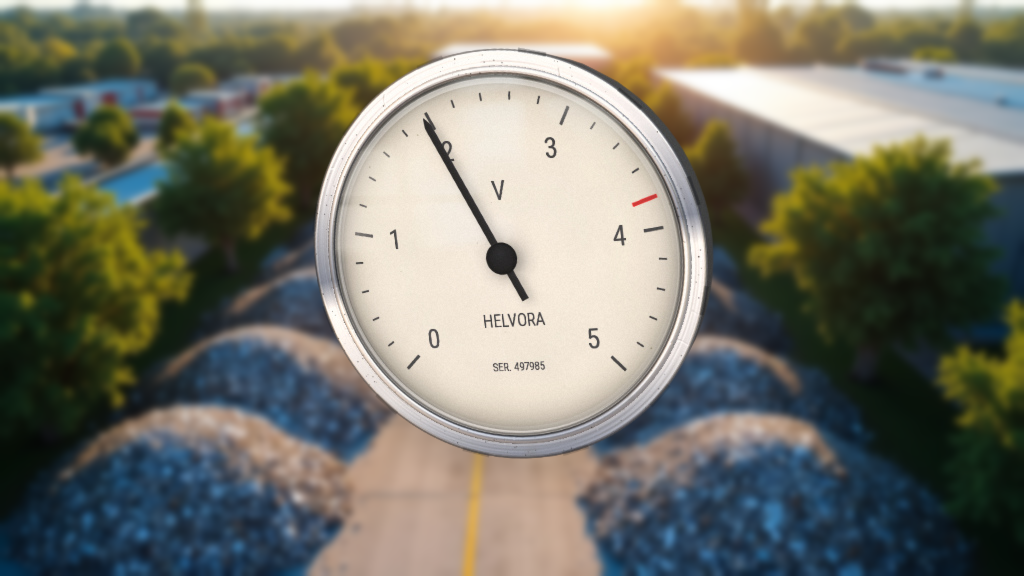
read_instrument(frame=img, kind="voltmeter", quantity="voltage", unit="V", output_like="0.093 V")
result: 2 V
